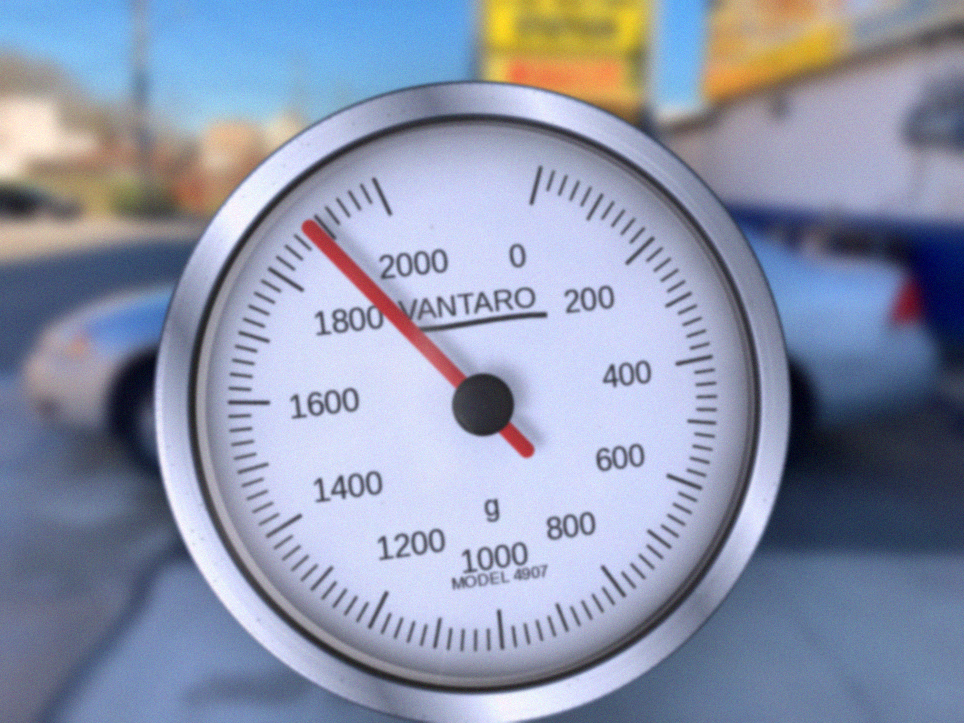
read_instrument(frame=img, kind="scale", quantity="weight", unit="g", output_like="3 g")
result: 1880 g
